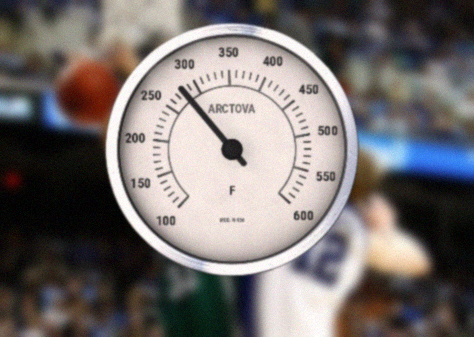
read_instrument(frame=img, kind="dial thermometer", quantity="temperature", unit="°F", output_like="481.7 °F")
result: 280 °F
